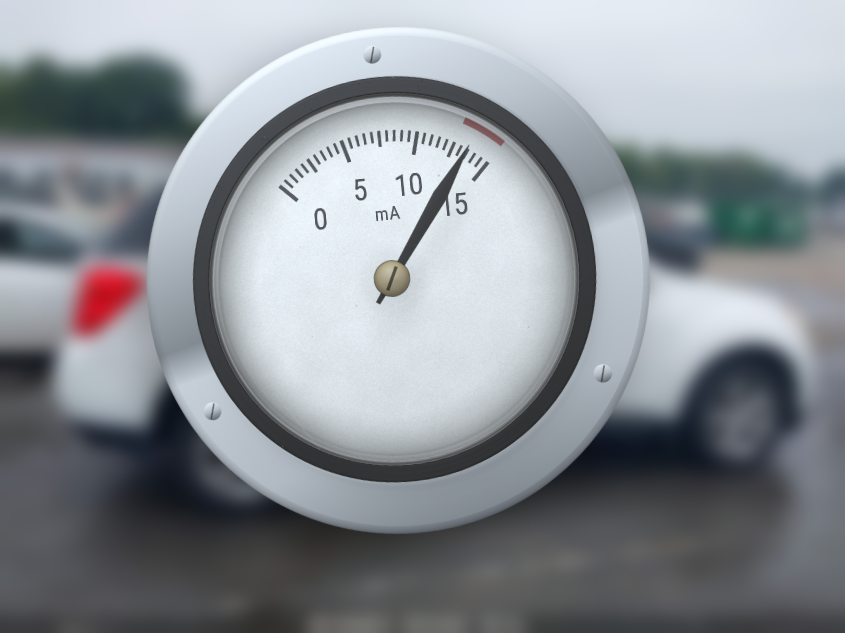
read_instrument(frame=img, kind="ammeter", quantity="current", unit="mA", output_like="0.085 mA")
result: 13.5 mA
